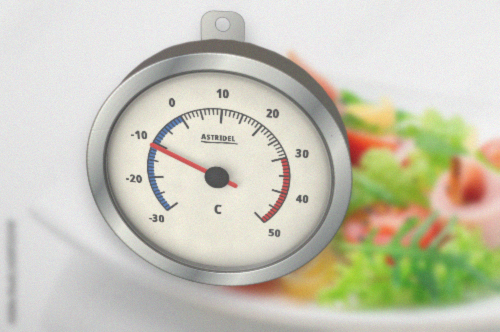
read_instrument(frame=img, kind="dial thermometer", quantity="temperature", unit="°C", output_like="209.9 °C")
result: -10 °C
